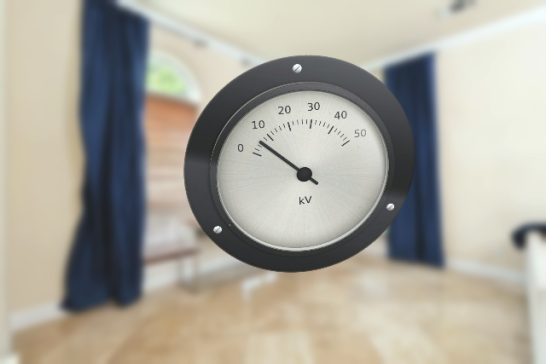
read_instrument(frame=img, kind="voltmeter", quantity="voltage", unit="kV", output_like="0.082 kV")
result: 6 kV
